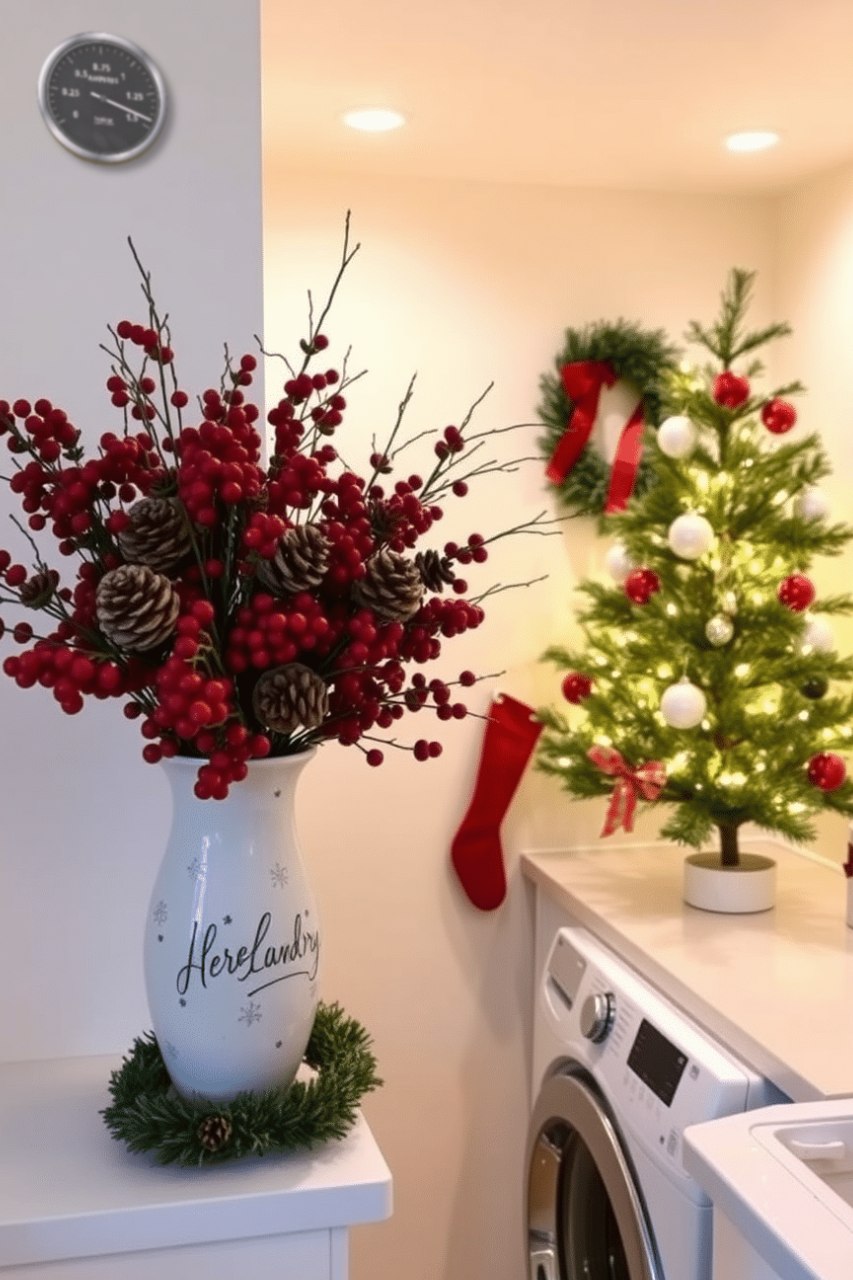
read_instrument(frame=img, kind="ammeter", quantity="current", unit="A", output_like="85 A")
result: 1.45 A
